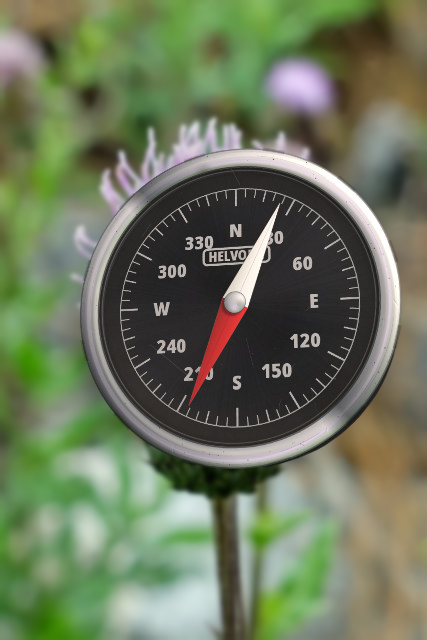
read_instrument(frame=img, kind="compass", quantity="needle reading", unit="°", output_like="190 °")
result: 205 °
